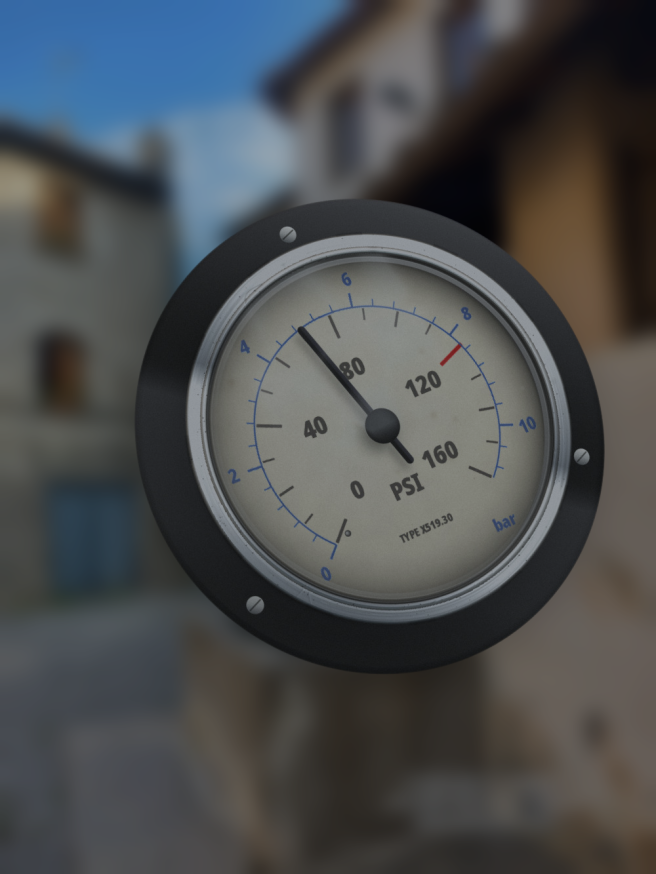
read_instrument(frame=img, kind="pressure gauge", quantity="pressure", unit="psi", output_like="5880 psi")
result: 70 psi
